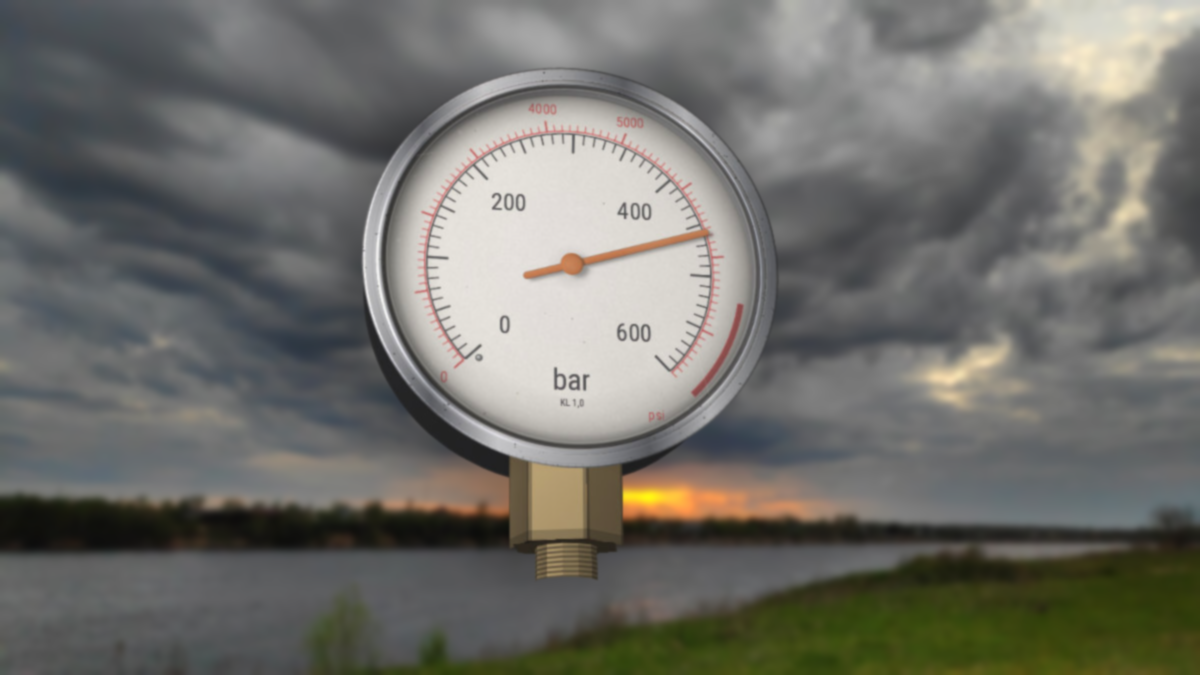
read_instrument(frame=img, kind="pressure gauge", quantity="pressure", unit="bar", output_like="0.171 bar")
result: 460 bar
